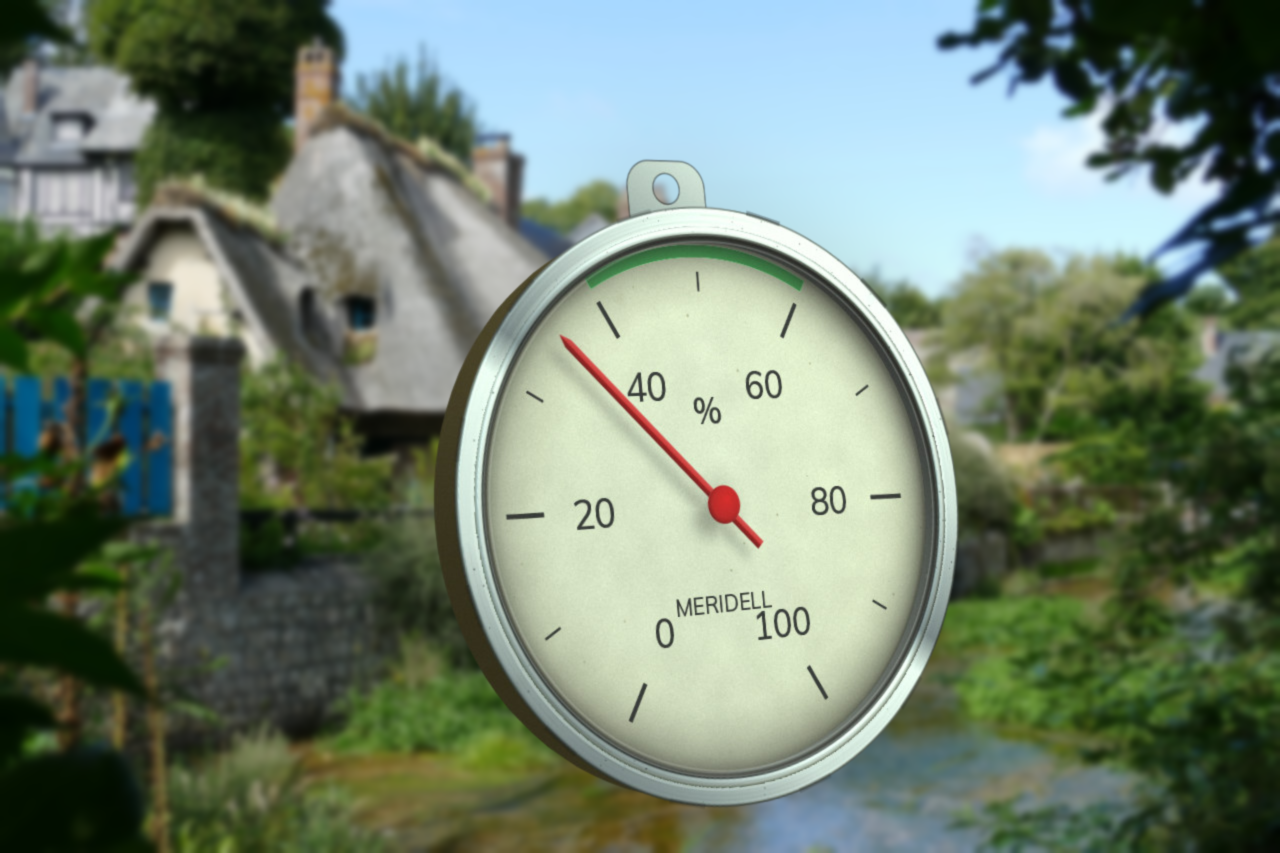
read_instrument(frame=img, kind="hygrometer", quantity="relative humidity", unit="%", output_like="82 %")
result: 35 %
